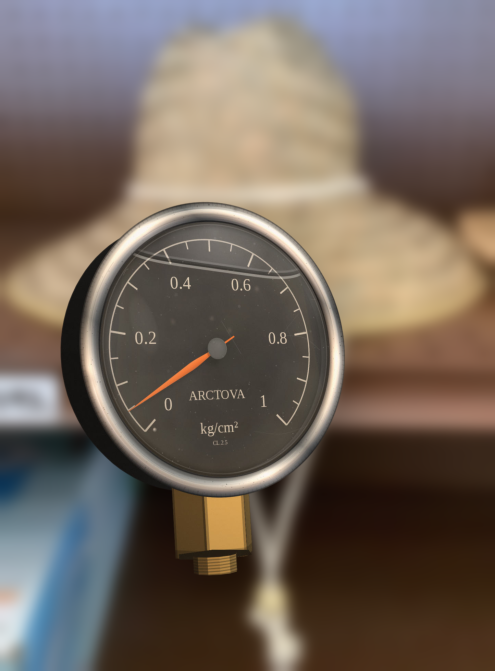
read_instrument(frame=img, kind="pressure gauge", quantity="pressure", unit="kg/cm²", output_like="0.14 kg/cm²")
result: 0.05 kg/cm²
